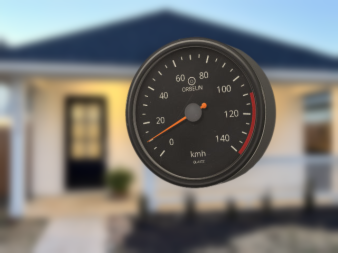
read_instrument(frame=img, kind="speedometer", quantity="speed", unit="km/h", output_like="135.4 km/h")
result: 10 km/h
